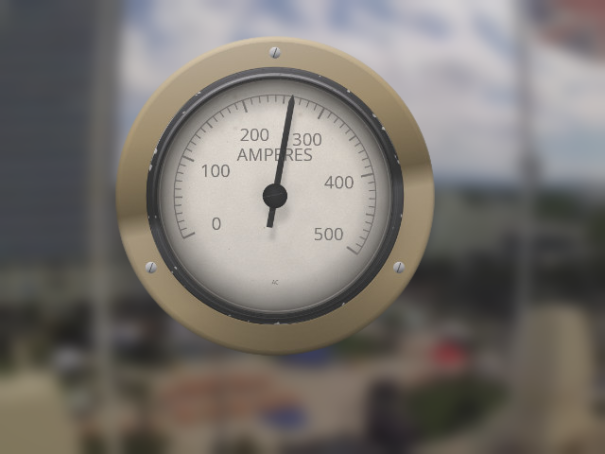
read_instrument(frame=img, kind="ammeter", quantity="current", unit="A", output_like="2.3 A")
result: 260 A
